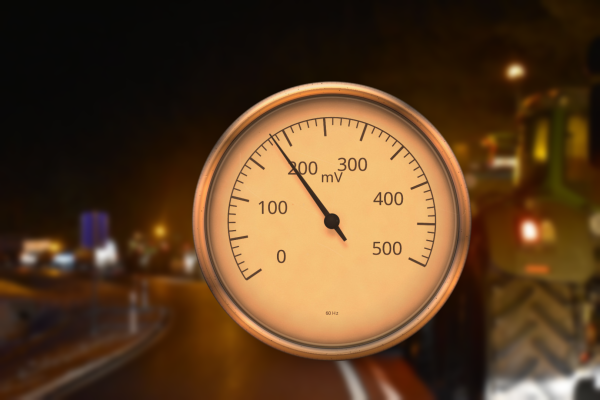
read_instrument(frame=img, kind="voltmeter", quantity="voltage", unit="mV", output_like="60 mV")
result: 185 mV
